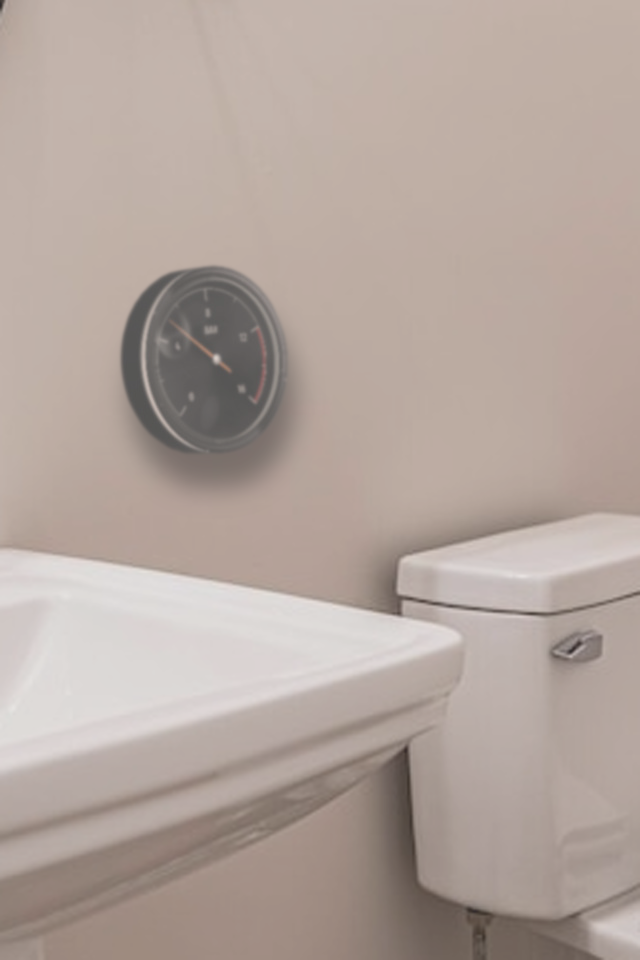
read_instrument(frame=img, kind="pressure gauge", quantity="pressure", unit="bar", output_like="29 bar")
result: 5 bar
